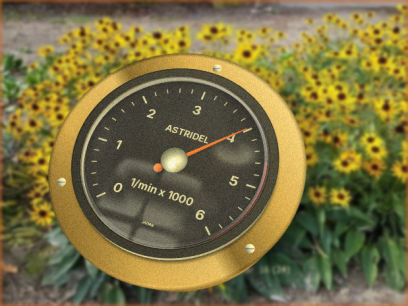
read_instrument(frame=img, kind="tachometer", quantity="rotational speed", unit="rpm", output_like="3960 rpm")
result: 4000 rpm
